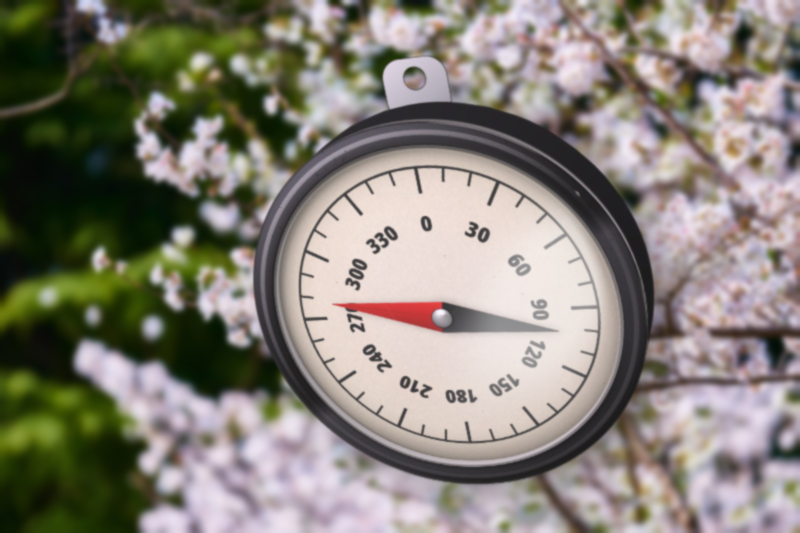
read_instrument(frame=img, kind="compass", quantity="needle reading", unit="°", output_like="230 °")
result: 280 °
